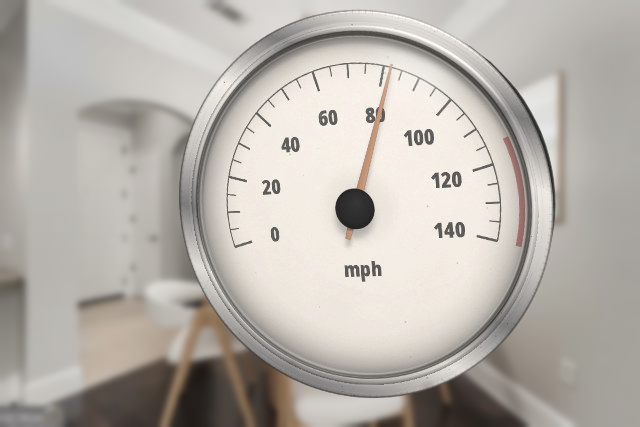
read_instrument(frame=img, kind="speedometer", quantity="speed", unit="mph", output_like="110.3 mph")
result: 82.5 mph
